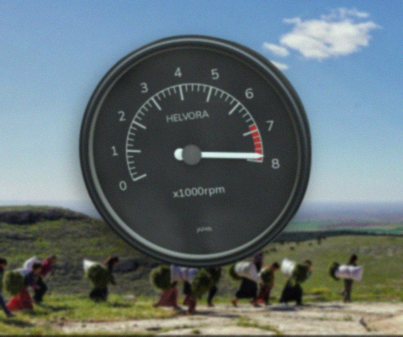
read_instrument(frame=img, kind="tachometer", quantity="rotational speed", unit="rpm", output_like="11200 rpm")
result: 7800 rpm
